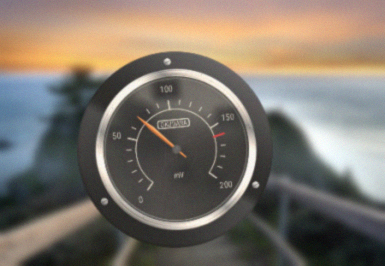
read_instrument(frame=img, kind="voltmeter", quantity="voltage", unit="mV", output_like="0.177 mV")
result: 70 mV
